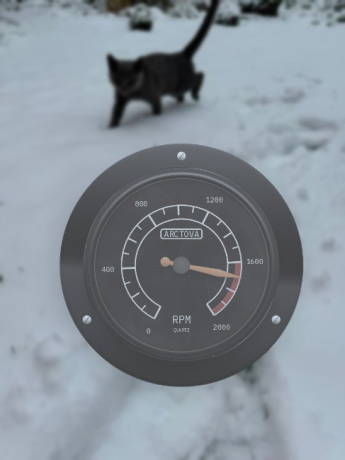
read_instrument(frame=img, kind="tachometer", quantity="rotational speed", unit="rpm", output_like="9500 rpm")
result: 1700 rpm
